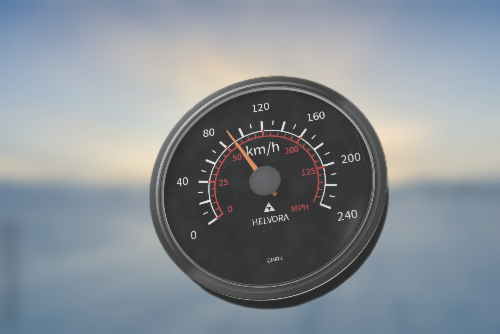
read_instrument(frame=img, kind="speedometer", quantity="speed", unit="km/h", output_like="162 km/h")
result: 90 km/h
